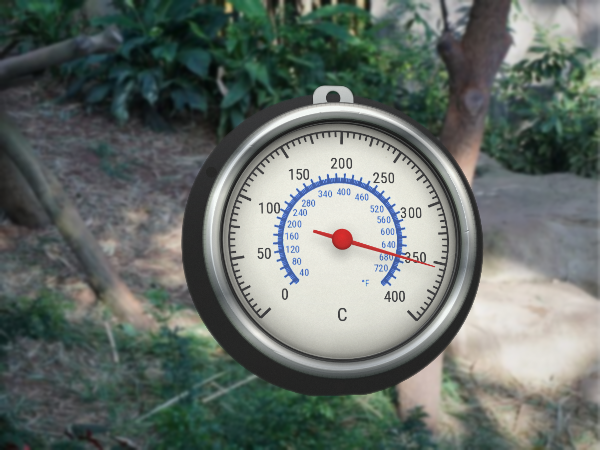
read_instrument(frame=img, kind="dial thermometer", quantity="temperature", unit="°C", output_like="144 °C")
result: 355 °C
